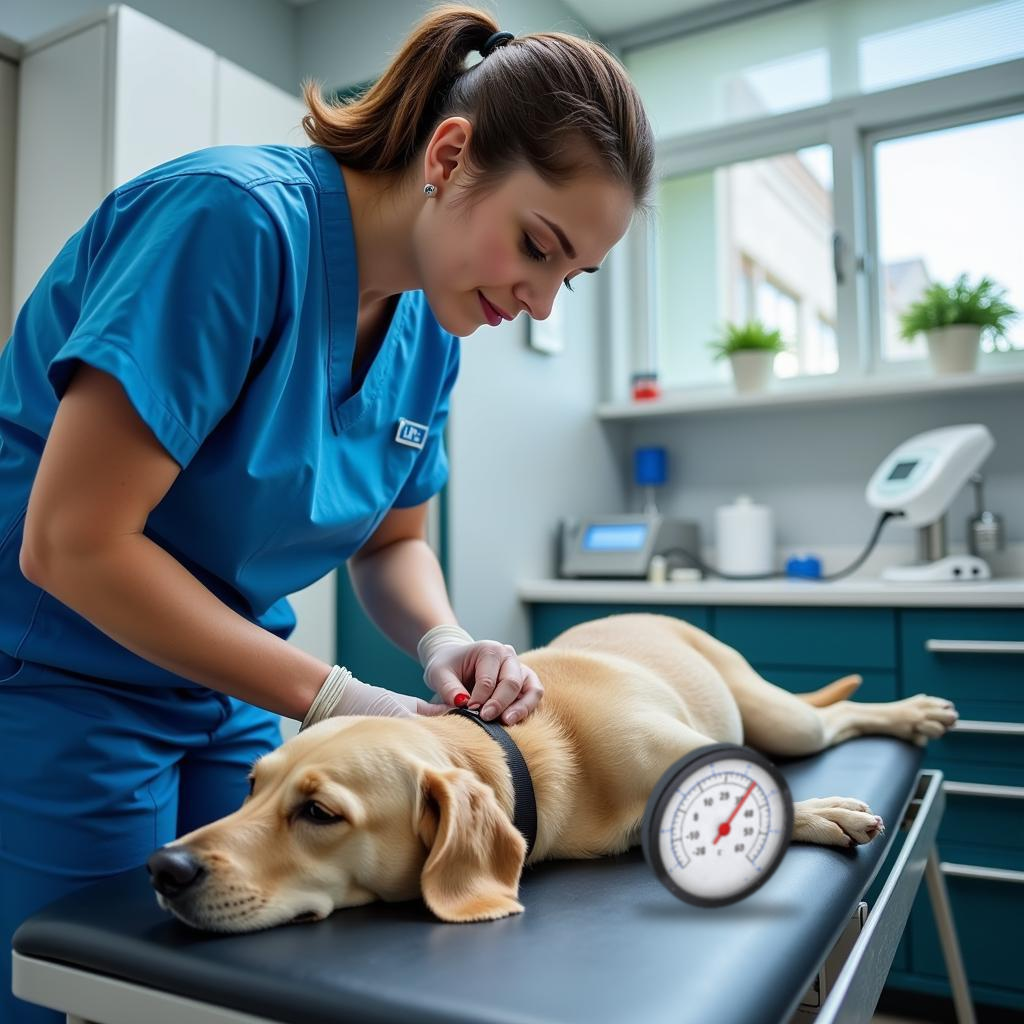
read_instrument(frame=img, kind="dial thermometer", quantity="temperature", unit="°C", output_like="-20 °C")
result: 30 °C
